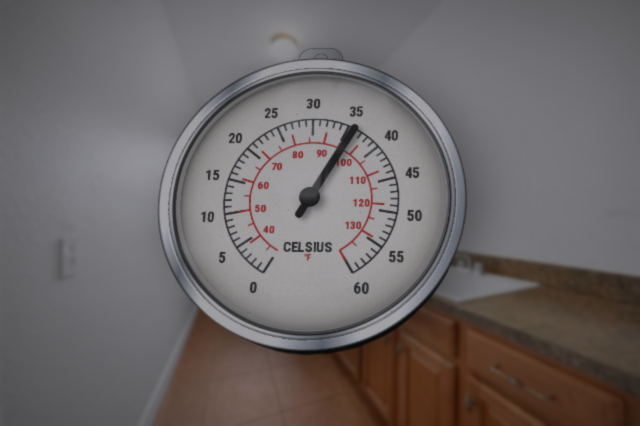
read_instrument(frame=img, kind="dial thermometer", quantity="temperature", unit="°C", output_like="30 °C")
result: 36 °C
